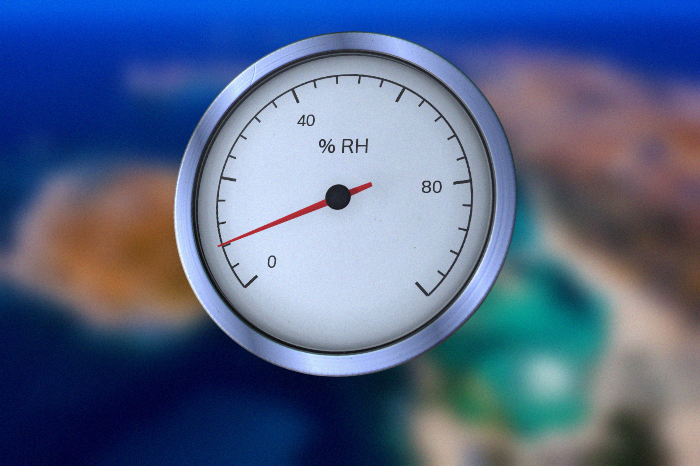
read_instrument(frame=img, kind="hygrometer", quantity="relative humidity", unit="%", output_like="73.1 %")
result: 8 %
